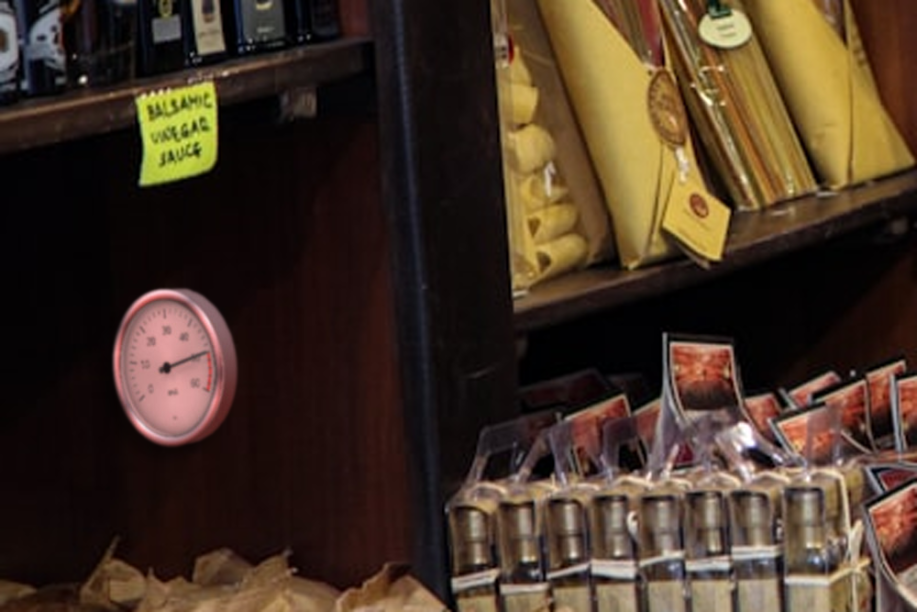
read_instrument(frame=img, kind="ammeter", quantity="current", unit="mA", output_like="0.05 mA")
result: 50 mA
